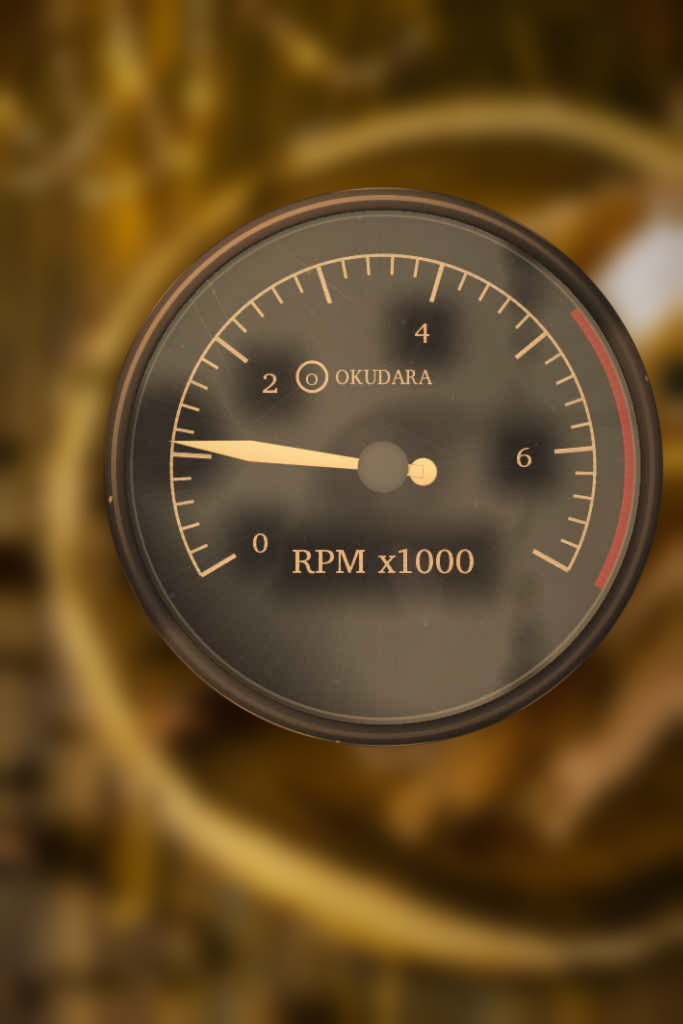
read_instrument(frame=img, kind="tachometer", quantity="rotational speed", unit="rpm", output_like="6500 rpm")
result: 1100 rpm
